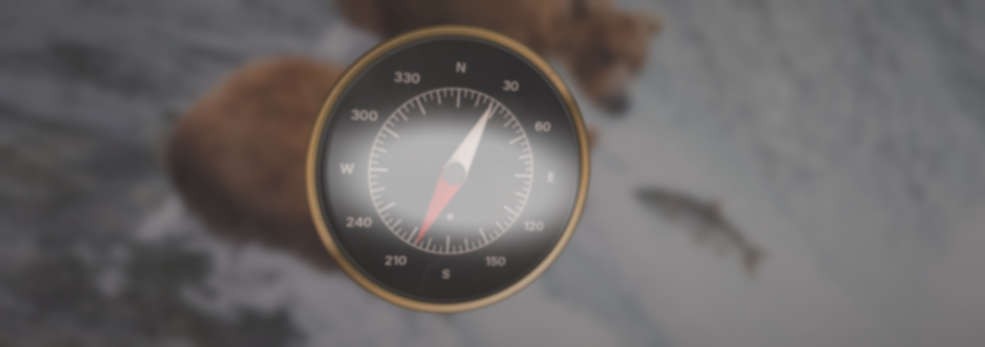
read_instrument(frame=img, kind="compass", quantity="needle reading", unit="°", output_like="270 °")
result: 205 °
